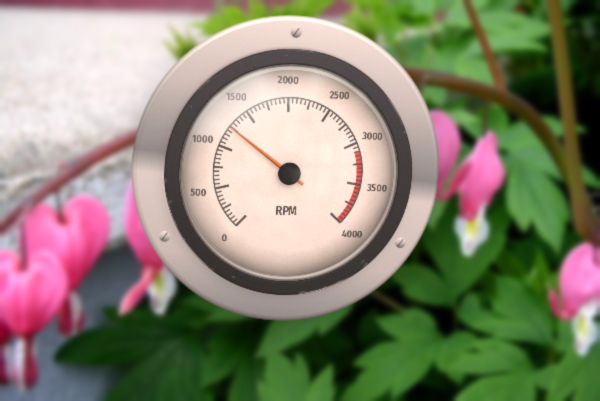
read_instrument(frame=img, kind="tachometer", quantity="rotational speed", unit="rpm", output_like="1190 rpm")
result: 1250 rpm
